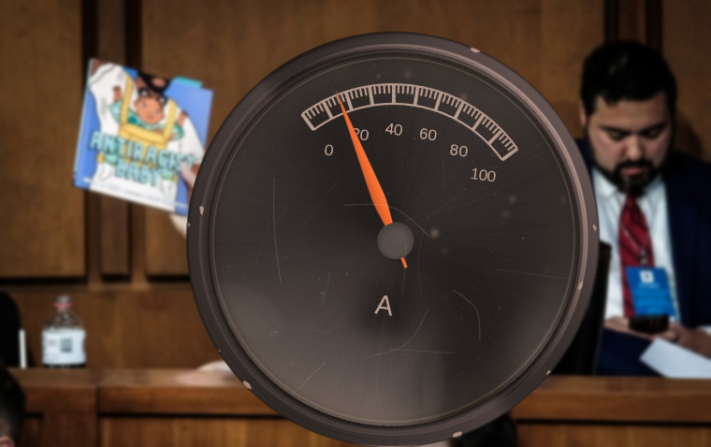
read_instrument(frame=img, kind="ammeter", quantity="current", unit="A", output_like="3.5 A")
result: 16 A
